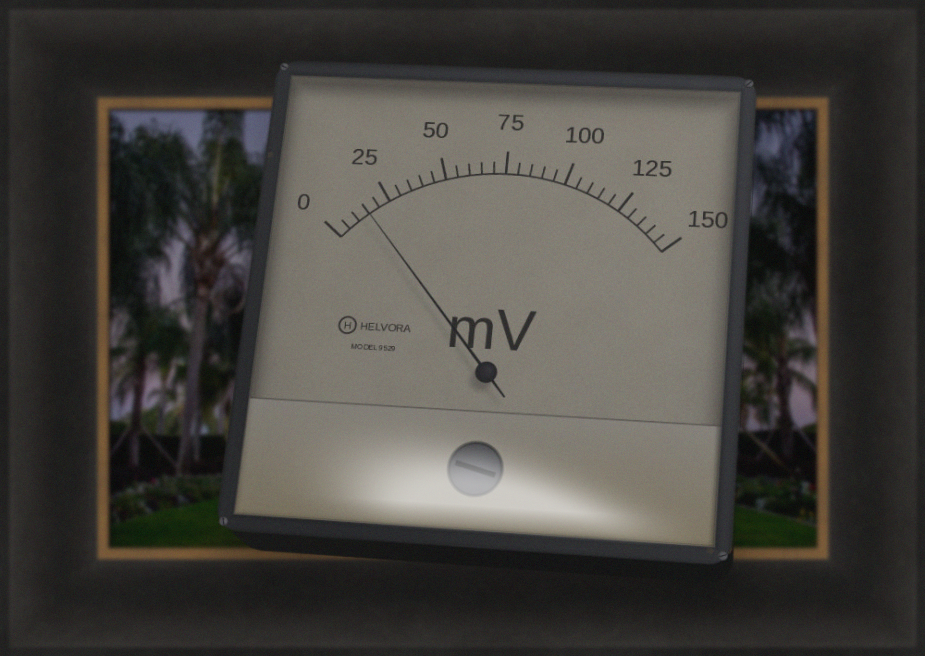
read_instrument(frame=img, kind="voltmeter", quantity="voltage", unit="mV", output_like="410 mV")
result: 15 mV
